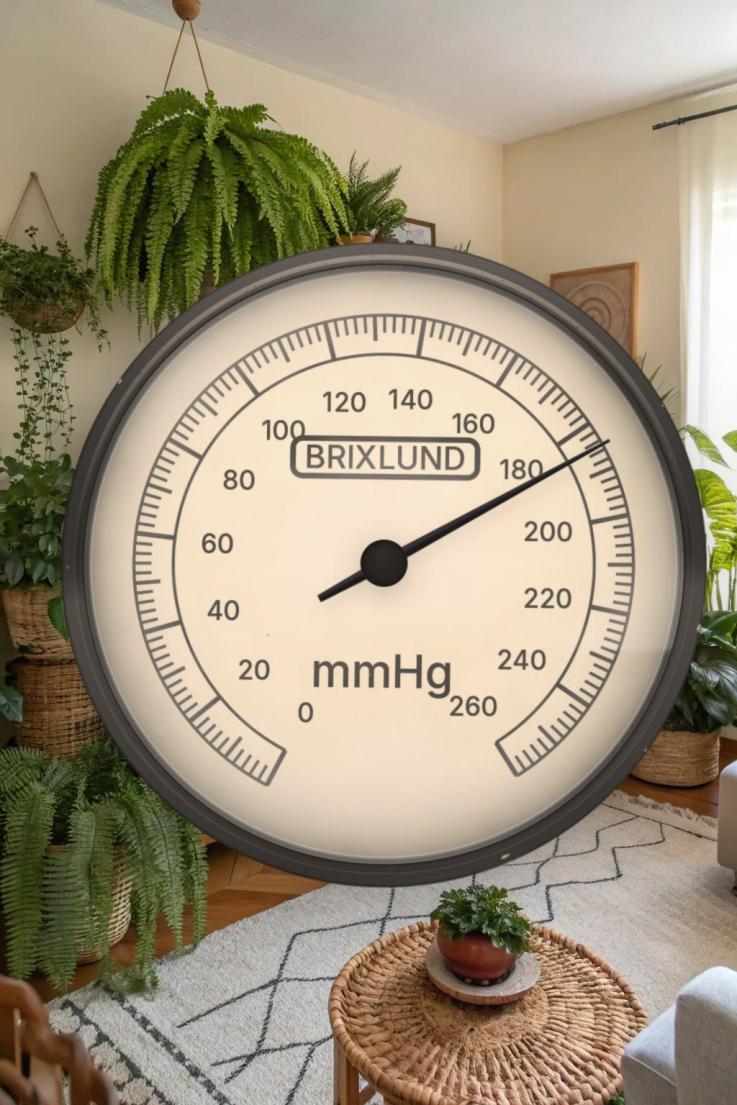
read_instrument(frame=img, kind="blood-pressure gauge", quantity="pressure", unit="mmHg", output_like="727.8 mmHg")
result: 185 mmHg
